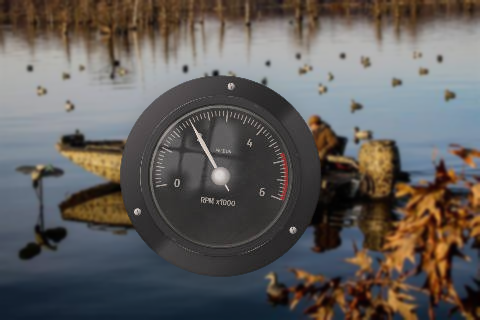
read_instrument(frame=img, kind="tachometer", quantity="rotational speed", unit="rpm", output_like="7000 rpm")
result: 2000 rpm
